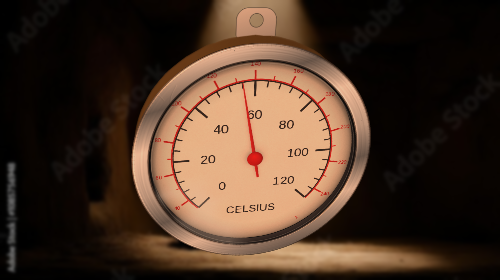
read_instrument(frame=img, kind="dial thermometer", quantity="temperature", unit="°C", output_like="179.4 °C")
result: 56 °C
